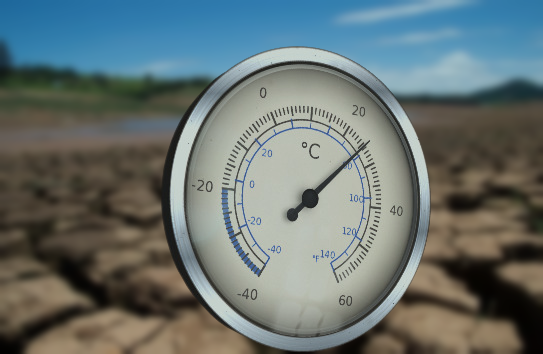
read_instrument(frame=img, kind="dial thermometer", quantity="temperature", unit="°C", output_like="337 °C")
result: 25 °C
